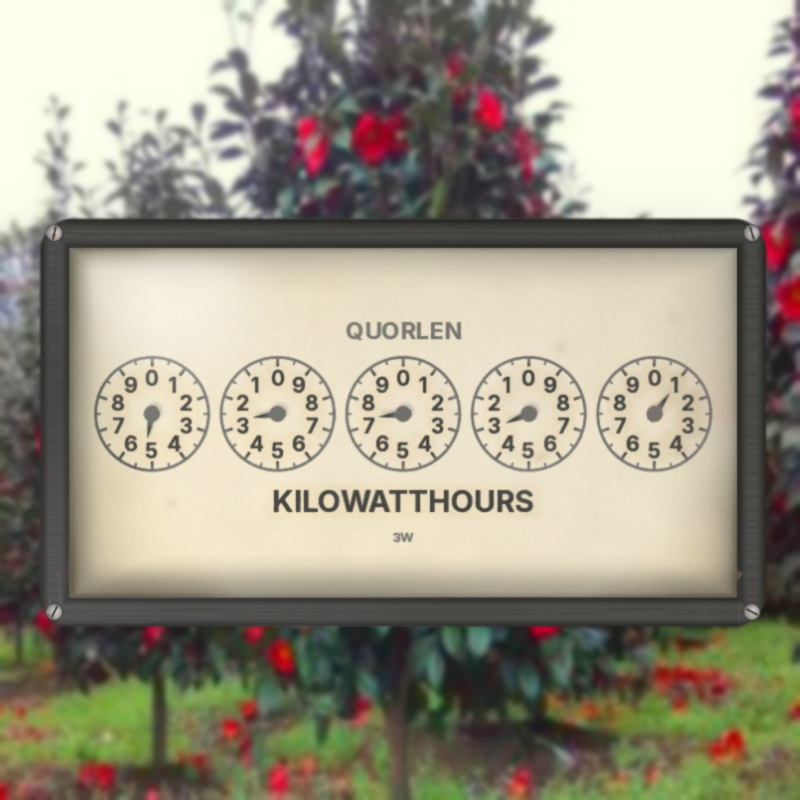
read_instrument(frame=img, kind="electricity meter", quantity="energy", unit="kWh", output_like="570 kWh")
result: 52731 kWh
